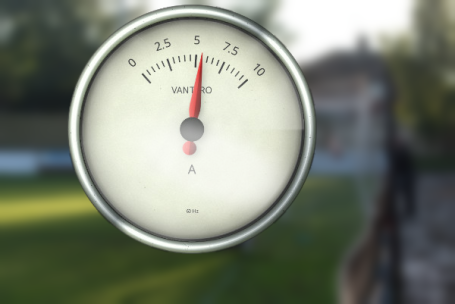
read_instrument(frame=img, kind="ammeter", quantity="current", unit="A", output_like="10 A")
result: 5.5 A
